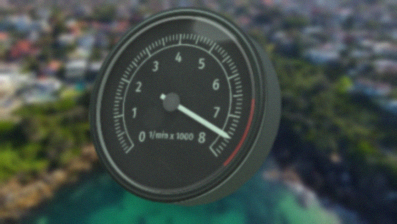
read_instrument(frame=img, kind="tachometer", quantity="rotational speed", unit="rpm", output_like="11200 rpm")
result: 7500 rpm
